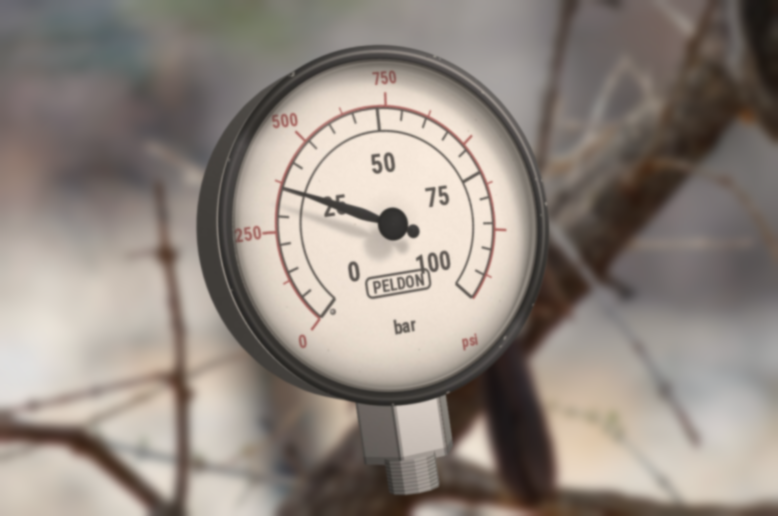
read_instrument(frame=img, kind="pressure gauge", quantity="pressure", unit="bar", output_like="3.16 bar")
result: 25 bar
